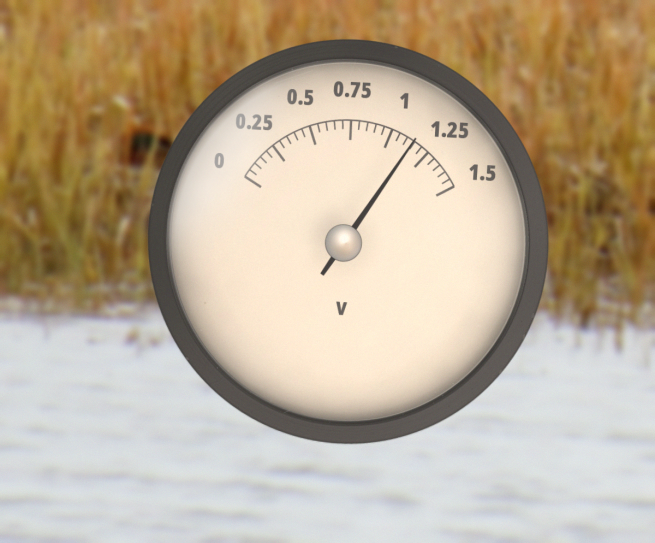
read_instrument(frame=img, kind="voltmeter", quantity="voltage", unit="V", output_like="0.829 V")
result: 1.15 V
